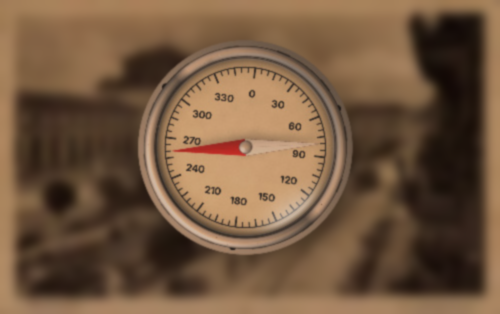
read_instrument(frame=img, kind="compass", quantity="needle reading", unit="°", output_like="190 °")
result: 260 °
